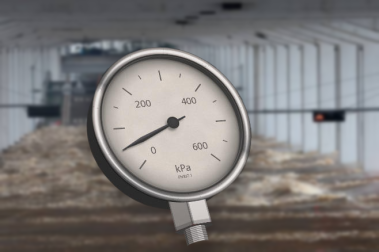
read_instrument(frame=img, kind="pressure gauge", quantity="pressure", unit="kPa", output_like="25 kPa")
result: 50 kPa
